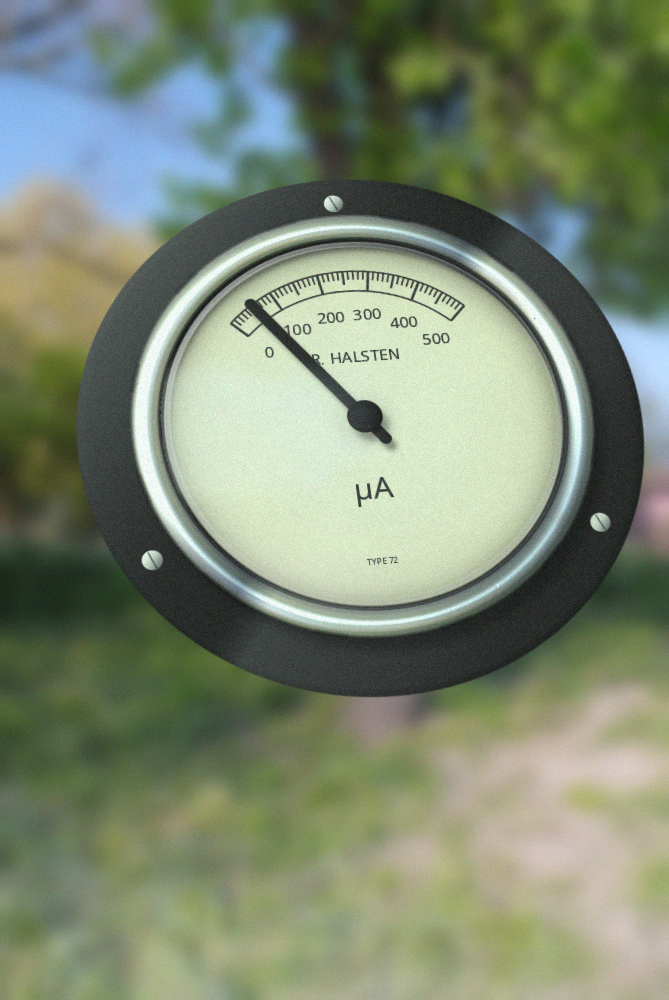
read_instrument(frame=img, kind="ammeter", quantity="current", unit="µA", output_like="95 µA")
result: 50 µA
